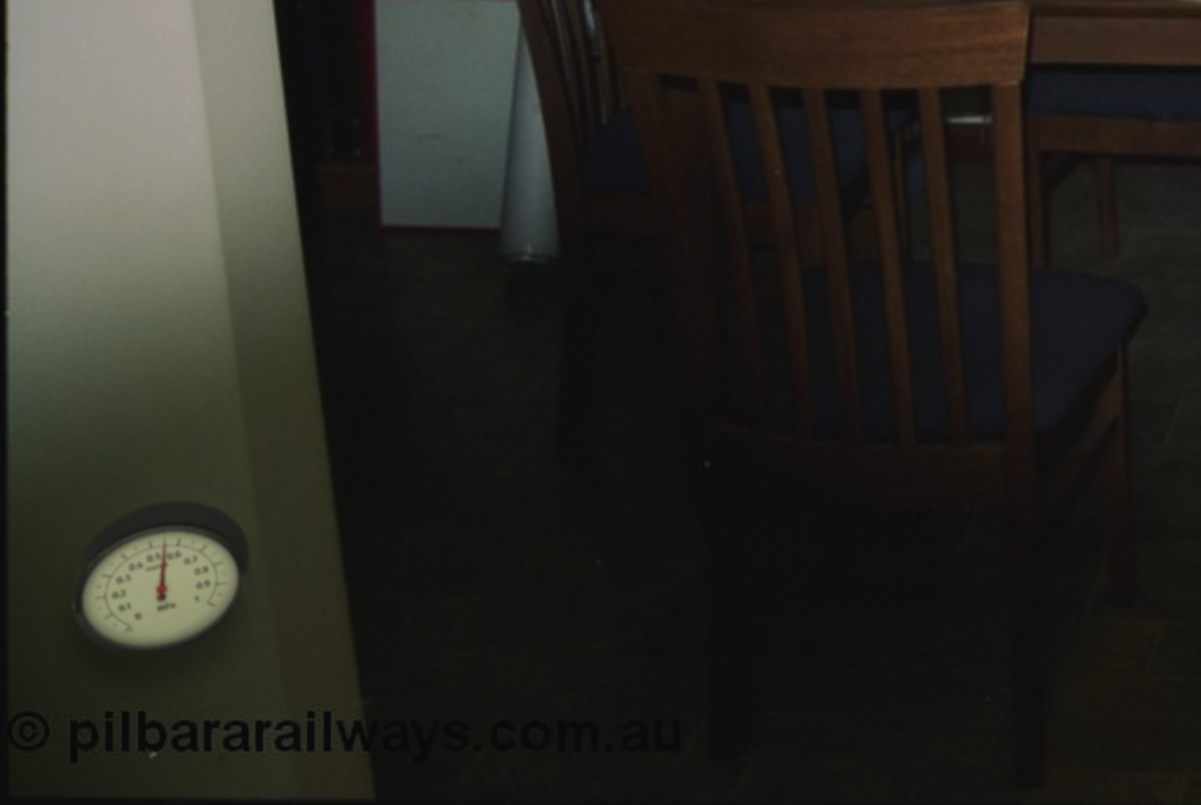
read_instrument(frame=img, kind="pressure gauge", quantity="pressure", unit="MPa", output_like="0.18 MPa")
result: 0.55 MPa
